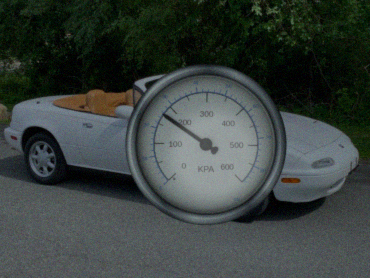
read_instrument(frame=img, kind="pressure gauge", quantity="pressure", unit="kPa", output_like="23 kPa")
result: 175 kPa
